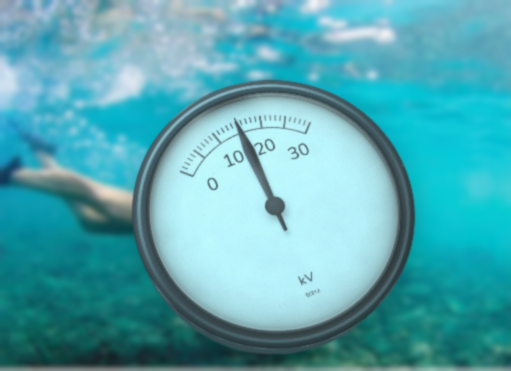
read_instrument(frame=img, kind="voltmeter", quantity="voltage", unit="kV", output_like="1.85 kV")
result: 15 kV
